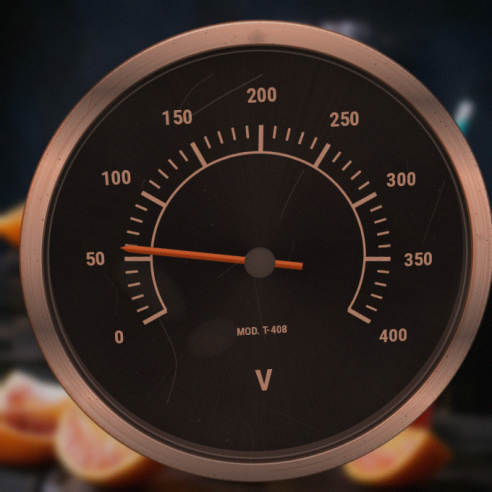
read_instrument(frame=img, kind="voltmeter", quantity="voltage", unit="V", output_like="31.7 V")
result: 60 V
